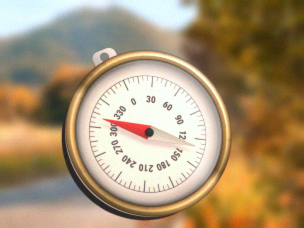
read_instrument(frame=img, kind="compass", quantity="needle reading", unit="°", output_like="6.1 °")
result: 310 °
